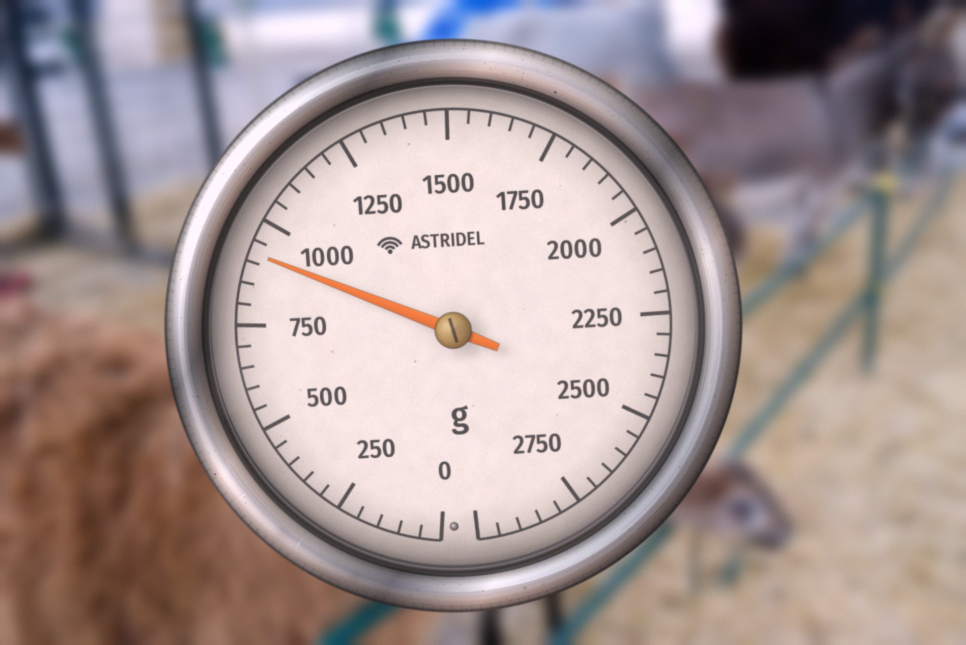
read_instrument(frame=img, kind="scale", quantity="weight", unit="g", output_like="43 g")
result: 925 g
